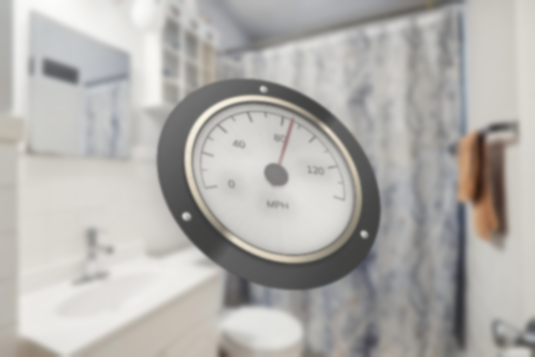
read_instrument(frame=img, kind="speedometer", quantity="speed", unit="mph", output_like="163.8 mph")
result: 85 mph
